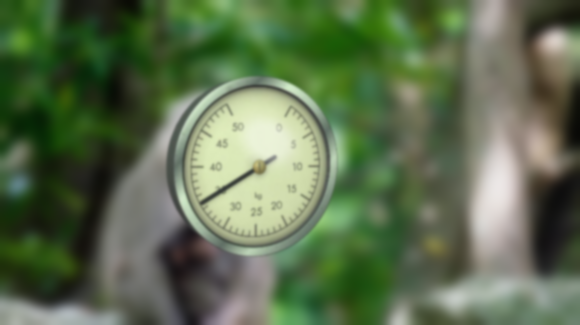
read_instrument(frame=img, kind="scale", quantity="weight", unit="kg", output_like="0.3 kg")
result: 35 kg
